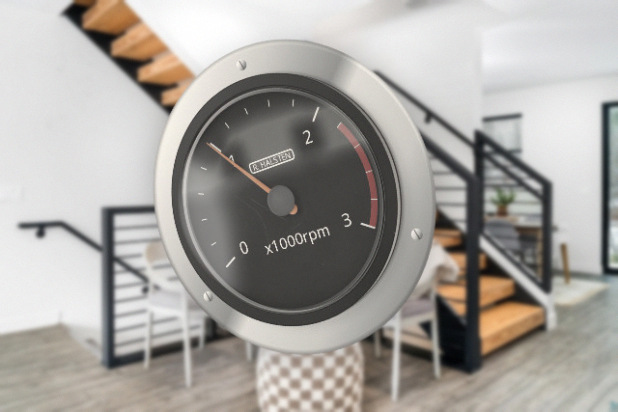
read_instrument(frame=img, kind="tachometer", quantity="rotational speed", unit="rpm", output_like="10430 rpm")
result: 1000 rpm
